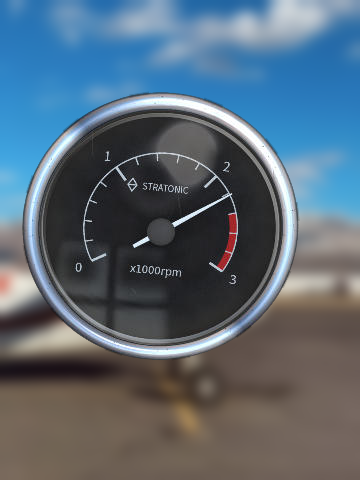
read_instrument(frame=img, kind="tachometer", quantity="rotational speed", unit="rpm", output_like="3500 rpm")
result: 2200 rpm
